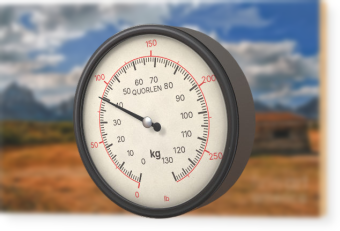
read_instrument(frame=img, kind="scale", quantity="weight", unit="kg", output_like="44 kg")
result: 40 kg
